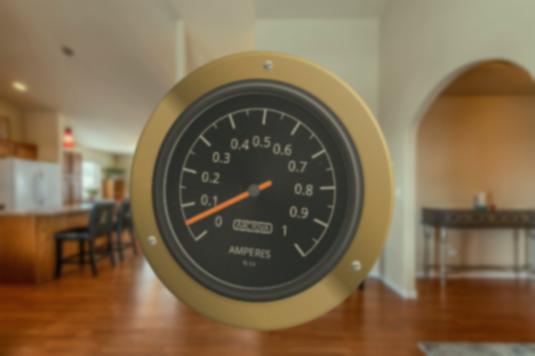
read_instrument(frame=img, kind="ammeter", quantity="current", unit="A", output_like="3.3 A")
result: 0.05 A
